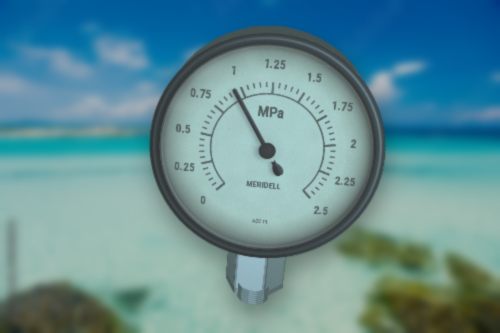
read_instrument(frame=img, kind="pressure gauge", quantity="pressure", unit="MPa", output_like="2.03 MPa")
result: 0.95 MPa
